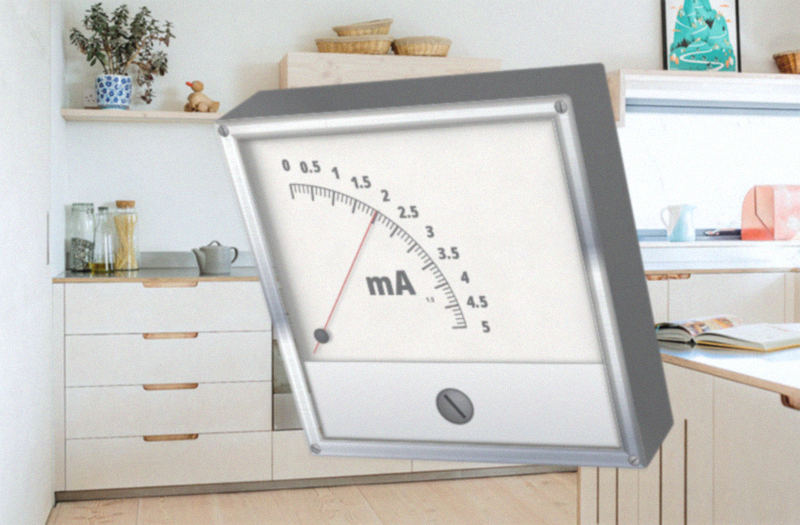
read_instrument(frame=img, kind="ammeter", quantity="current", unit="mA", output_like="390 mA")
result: 2 mA
